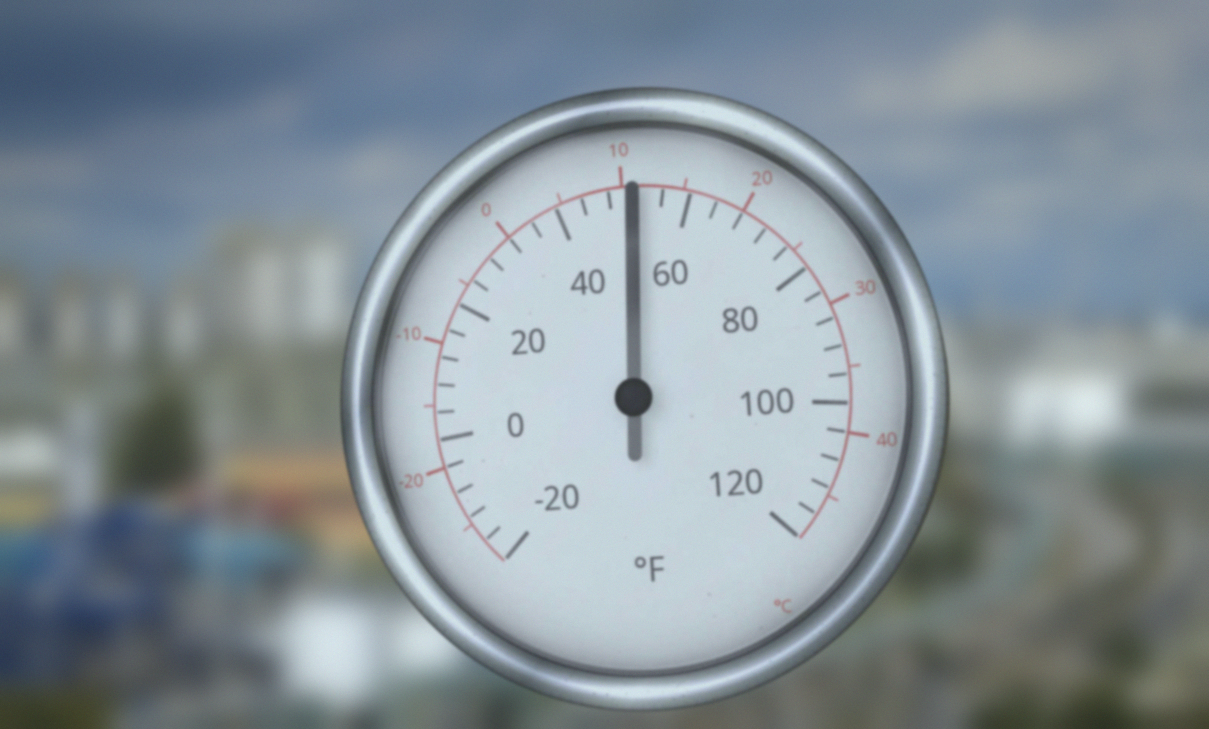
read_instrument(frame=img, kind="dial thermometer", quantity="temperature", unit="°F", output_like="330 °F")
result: 52 °F
